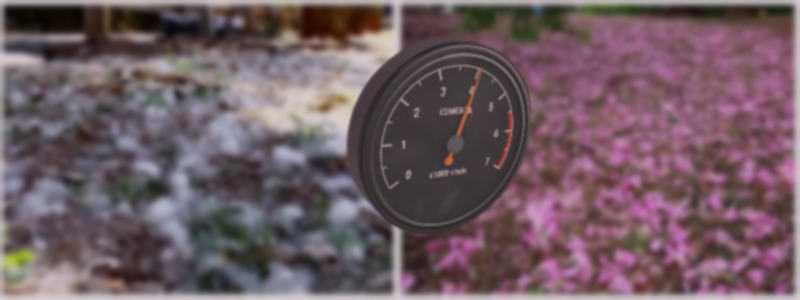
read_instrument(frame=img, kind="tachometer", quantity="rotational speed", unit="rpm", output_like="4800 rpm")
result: 4000 rpm
